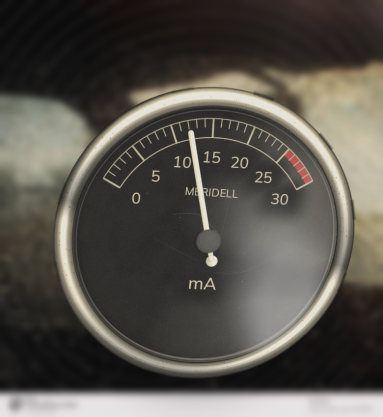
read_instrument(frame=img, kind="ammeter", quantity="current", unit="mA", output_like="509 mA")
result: 12 mA
